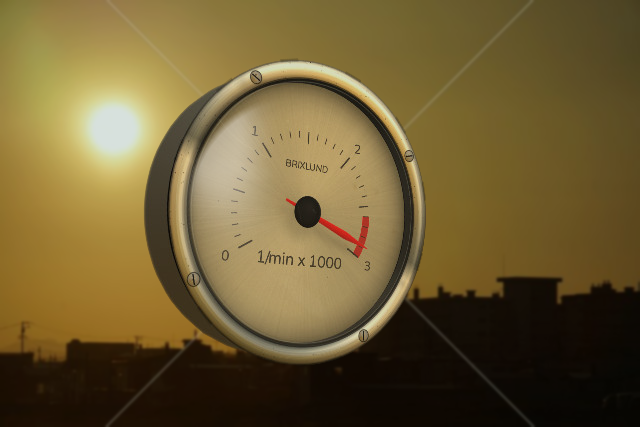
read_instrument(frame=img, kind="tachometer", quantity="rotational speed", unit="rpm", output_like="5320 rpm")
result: 2900 rpm
